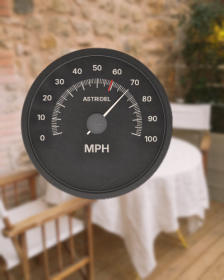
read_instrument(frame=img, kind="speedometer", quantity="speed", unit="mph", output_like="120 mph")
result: 70 mph
